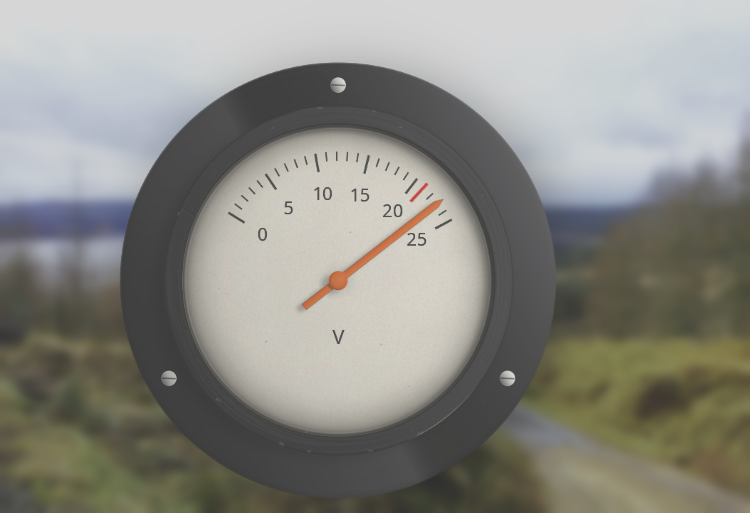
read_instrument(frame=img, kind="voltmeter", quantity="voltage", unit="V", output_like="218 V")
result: 23 V
